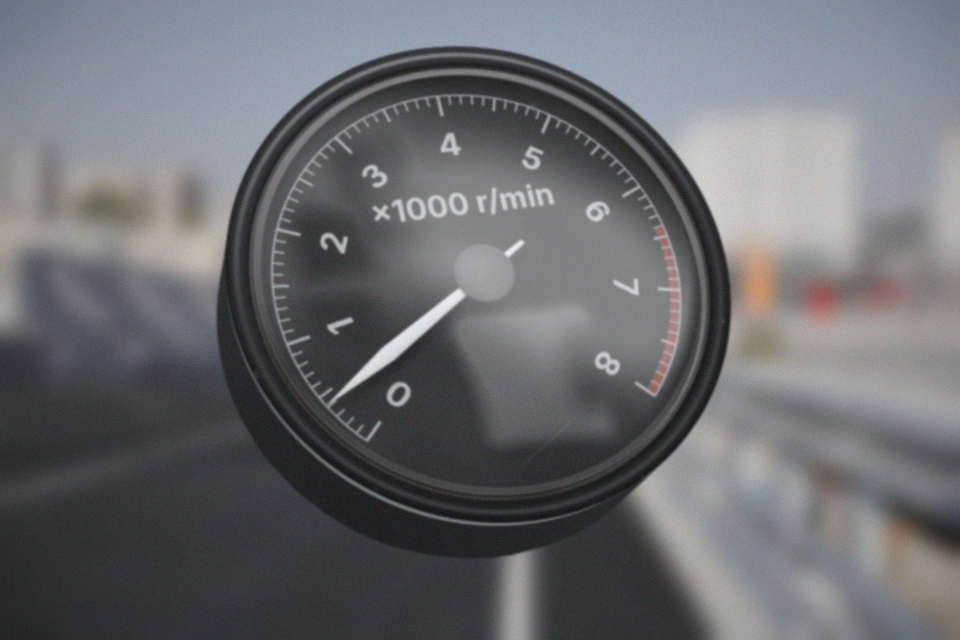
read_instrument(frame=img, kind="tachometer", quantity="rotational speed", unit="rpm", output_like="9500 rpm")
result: 400 rpm
